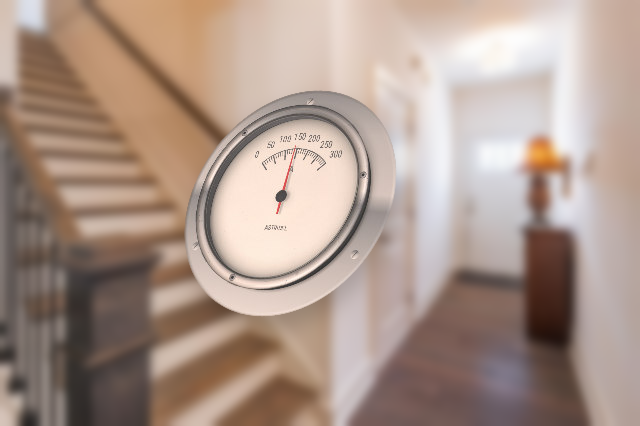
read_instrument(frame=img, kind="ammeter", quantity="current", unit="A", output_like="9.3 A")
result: 150 A
